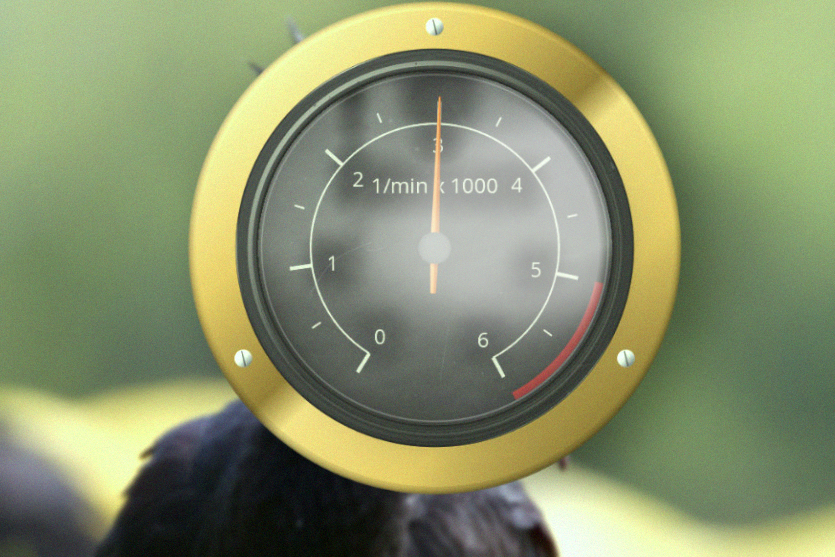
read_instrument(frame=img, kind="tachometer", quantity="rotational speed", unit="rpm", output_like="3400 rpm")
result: 3000 rpm
